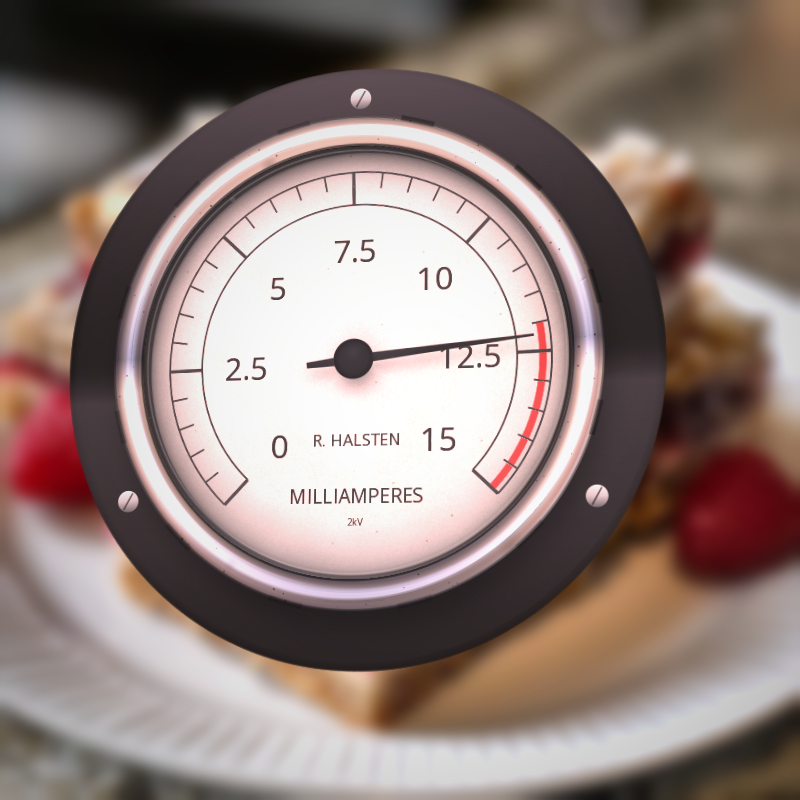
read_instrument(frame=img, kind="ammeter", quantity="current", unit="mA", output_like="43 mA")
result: 12.25 mA
